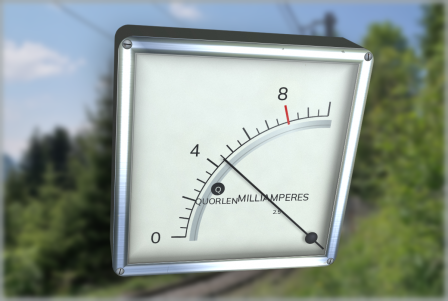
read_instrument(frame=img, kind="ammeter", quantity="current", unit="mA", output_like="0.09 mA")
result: 4.5 mA
